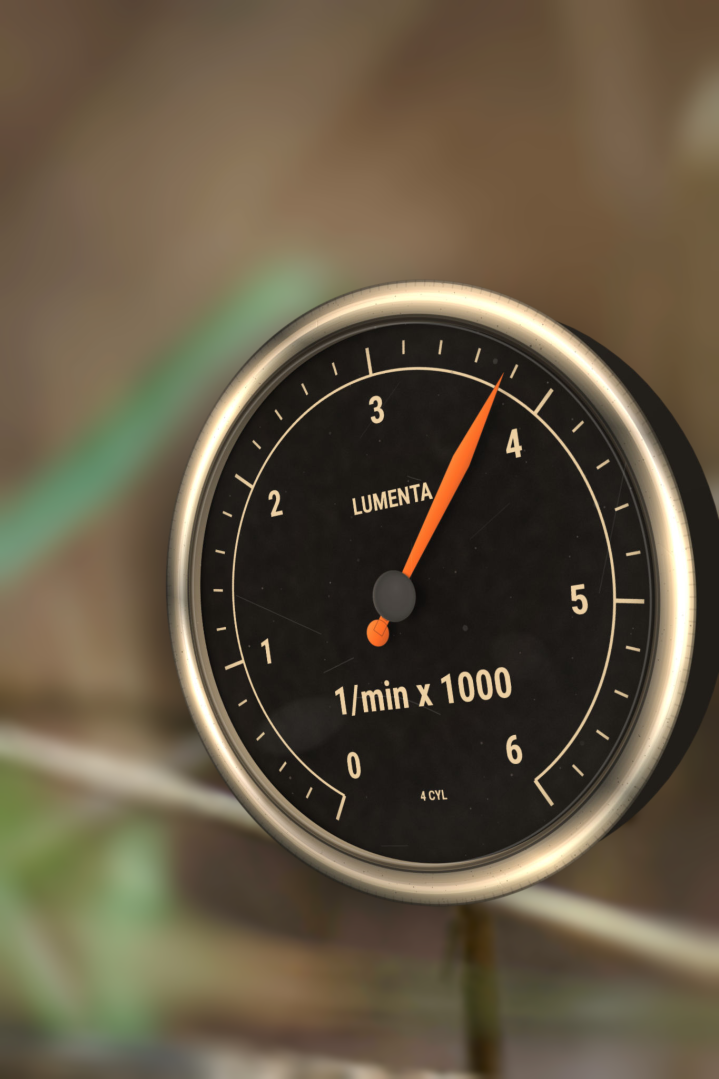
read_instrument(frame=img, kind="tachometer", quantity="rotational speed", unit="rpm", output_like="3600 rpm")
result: 3800 rpm
